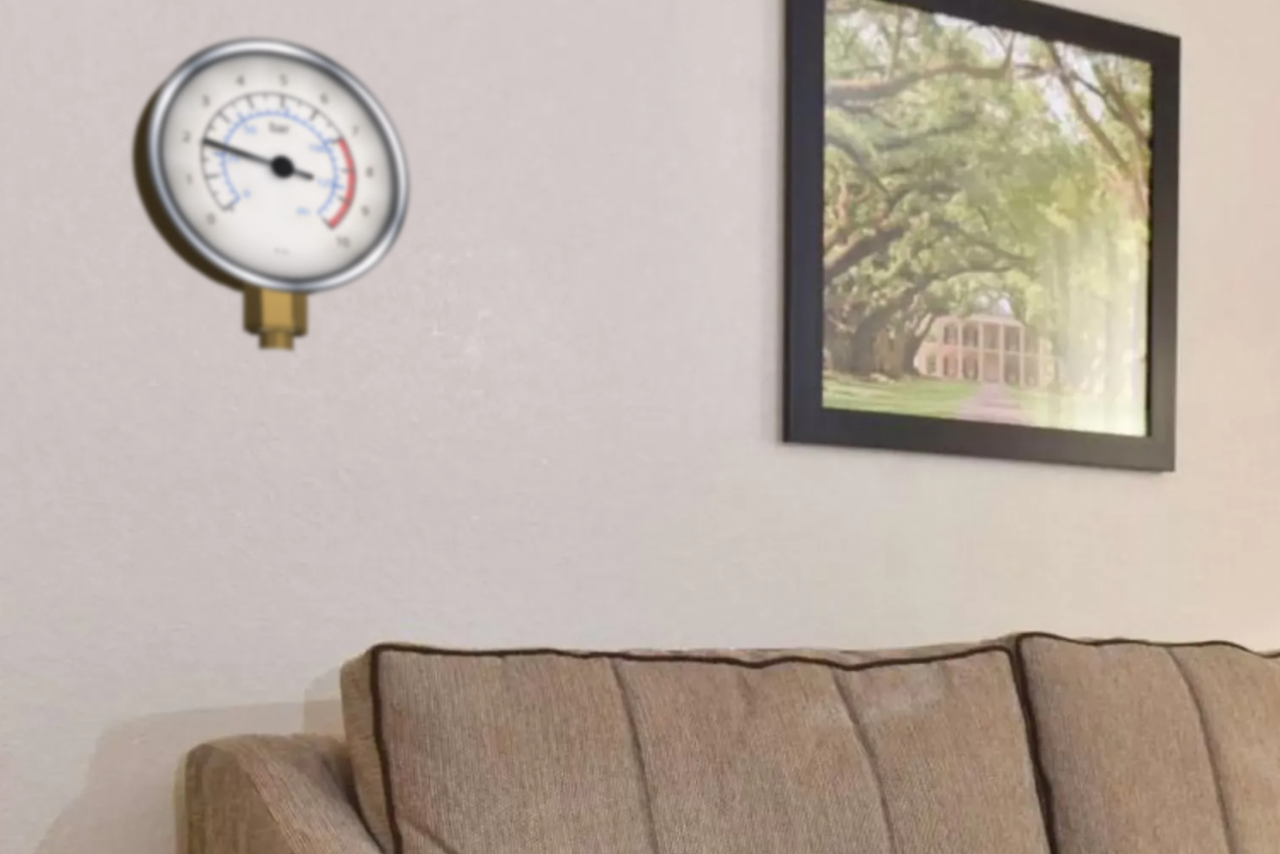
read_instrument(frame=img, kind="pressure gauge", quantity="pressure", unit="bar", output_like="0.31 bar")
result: 2 bar
